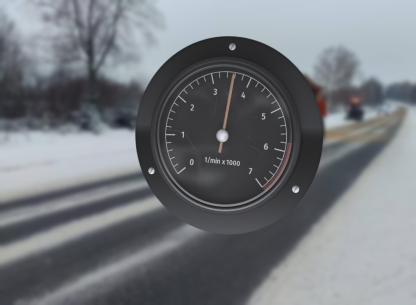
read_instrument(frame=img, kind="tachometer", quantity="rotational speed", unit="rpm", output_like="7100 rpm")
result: 3600 rpm
